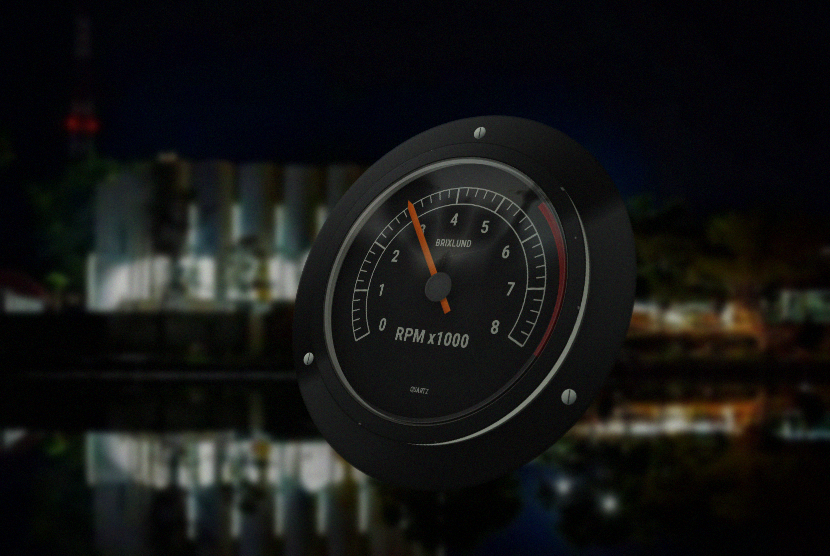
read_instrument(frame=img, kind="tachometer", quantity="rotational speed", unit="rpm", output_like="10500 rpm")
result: 3000 rpm
